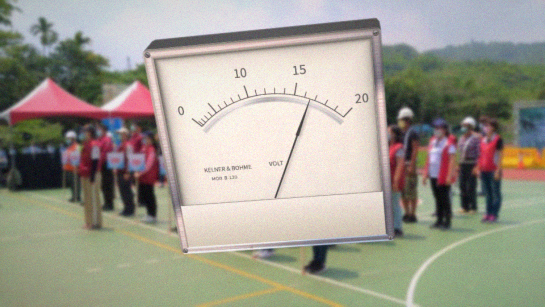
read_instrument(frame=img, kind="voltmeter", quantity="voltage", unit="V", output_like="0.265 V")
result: 16.5 V
